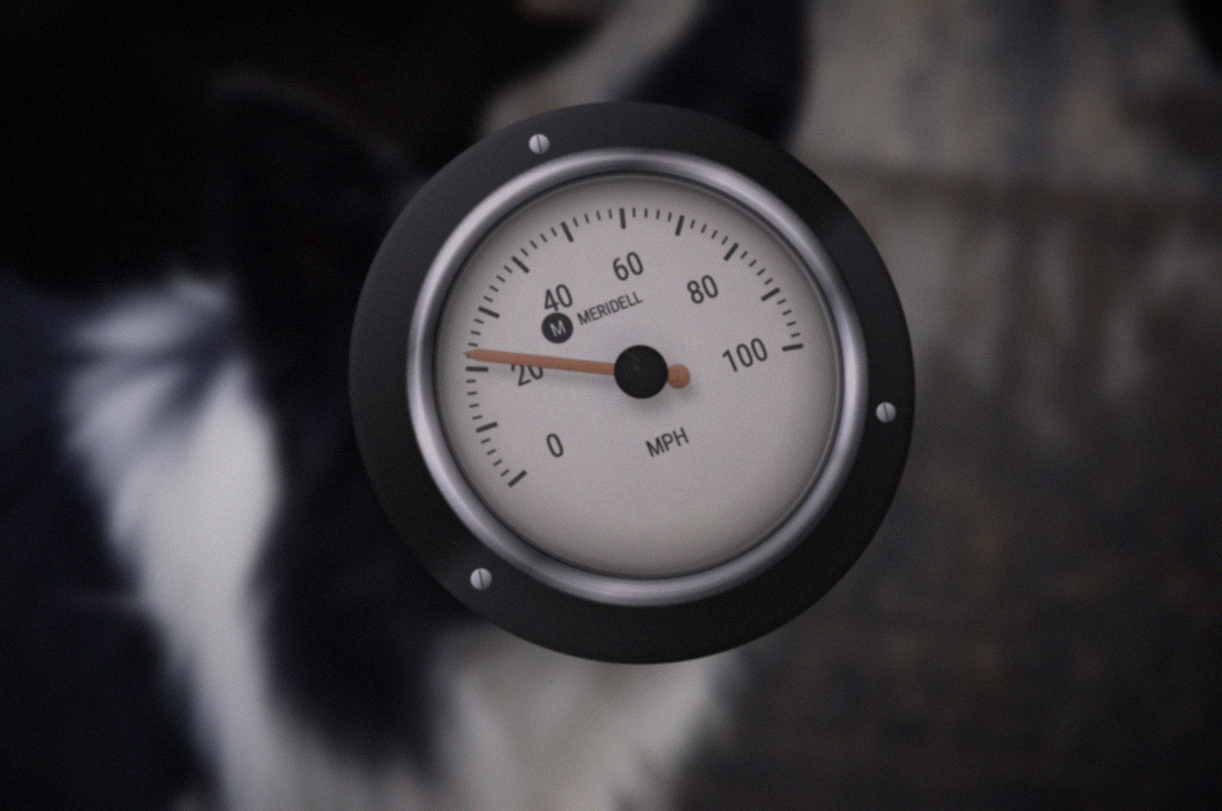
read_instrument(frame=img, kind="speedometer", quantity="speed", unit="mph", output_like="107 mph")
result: 22 mph
